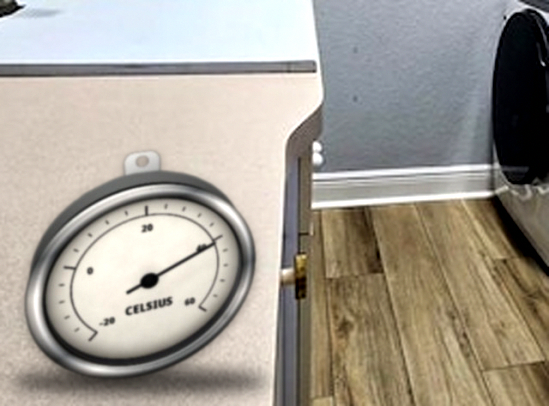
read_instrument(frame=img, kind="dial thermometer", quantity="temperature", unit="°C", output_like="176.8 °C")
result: 40 °C
